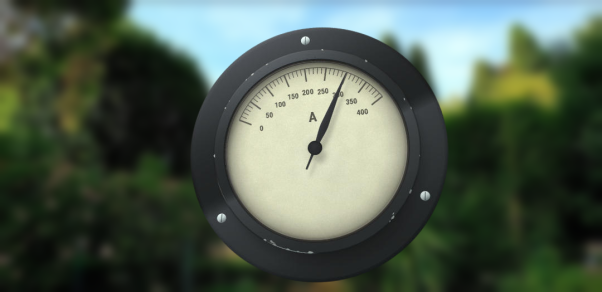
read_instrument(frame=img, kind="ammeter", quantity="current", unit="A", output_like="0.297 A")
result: 300 A
